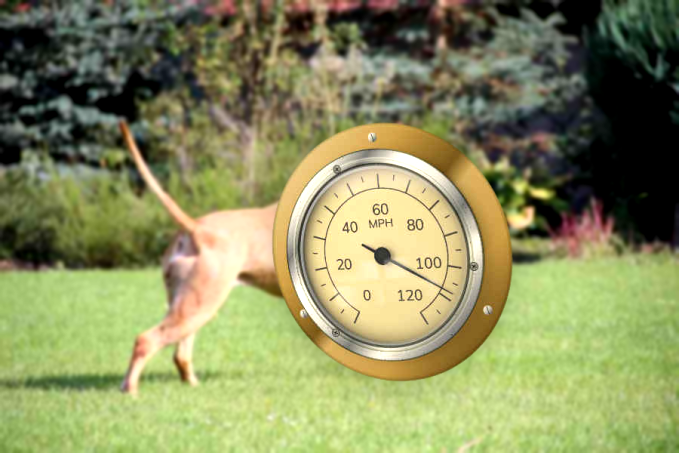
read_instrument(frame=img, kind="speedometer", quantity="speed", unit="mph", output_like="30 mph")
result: 107.5 mph
